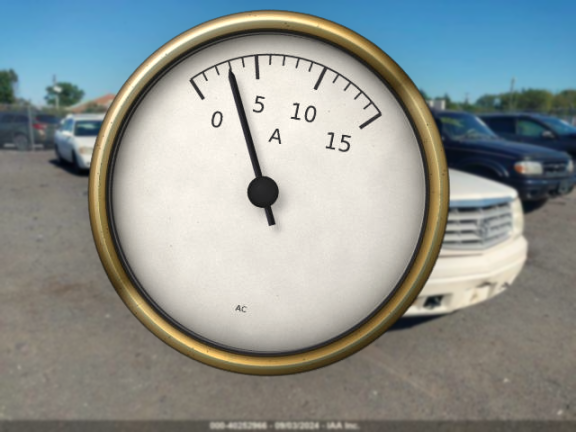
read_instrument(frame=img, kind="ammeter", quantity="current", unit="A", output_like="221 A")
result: 3 A
